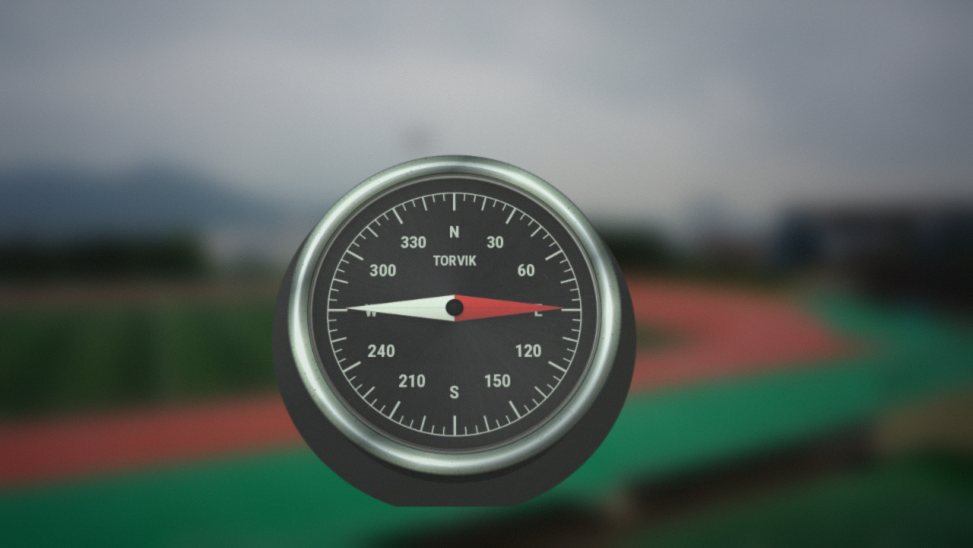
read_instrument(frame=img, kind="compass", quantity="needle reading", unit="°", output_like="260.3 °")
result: 90 °
